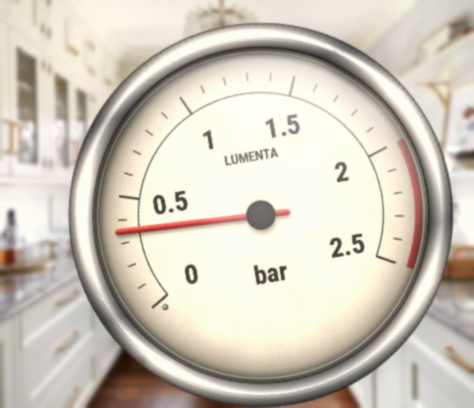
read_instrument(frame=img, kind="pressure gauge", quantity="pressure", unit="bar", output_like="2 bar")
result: 0.35 bar
